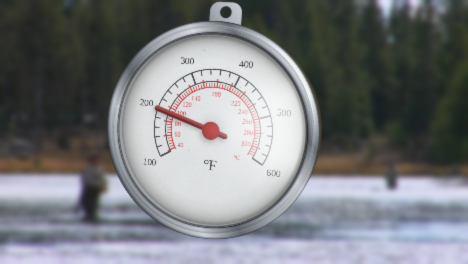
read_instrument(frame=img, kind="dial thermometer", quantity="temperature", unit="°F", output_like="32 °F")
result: 200 °F
